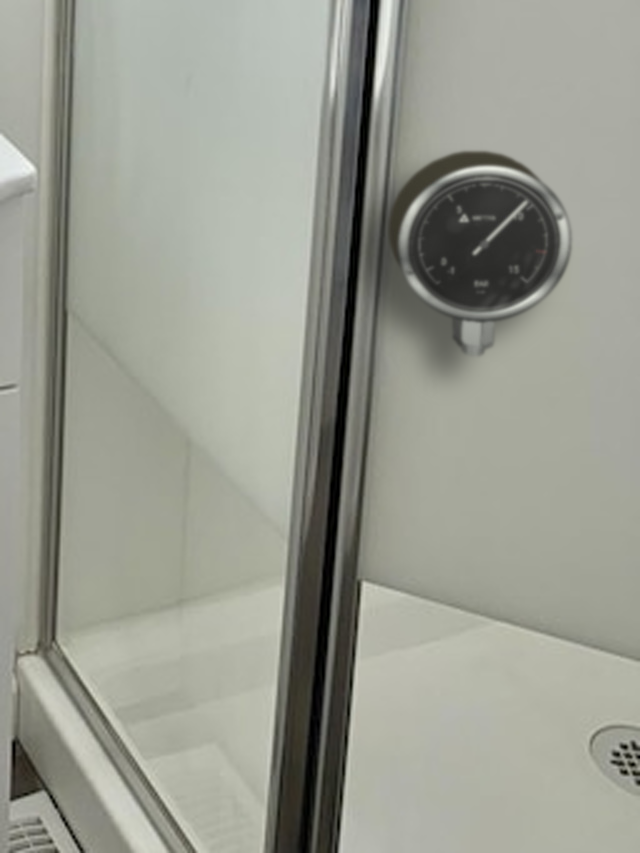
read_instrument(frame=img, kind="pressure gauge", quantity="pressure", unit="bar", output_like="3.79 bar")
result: 9.5 bar
